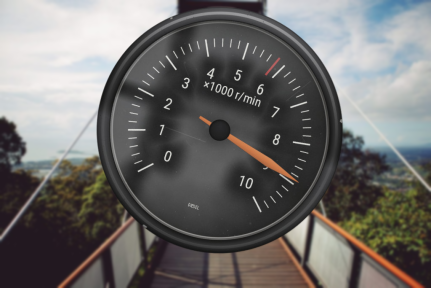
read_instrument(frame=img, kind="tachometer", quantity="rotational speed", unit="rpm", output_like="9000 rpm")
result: 8900 rpm
